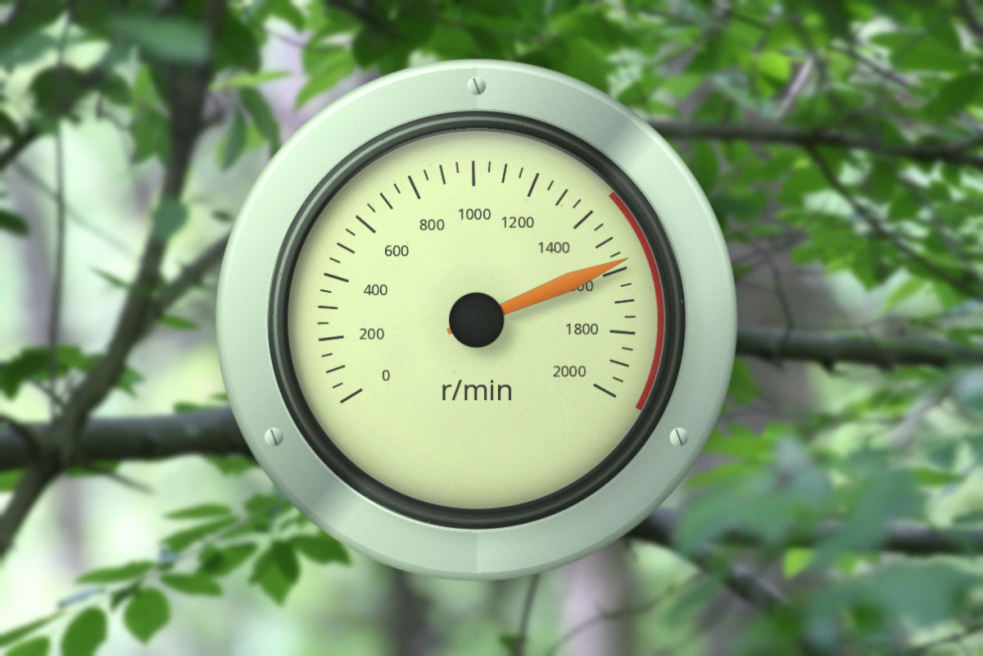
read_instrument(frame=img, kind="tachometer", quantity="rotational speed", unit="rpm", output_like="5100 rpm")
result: 1575 rpm
